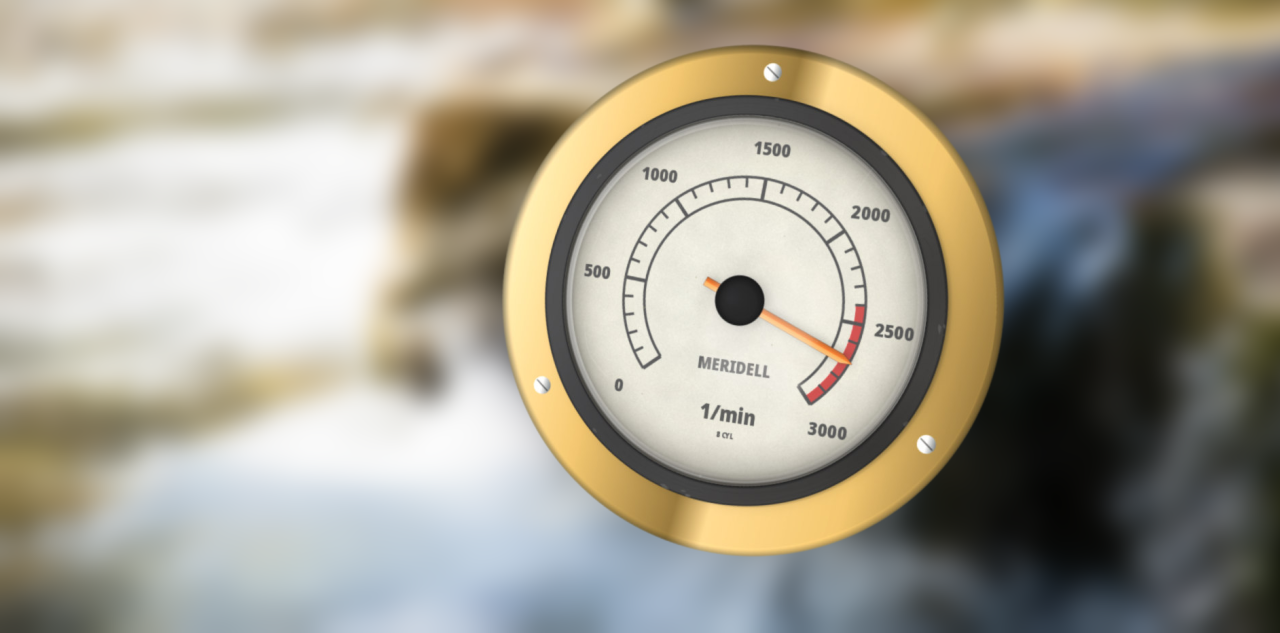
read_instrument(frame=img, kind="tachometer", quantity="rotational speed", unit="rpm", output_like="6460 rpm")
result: 2700 rpm
